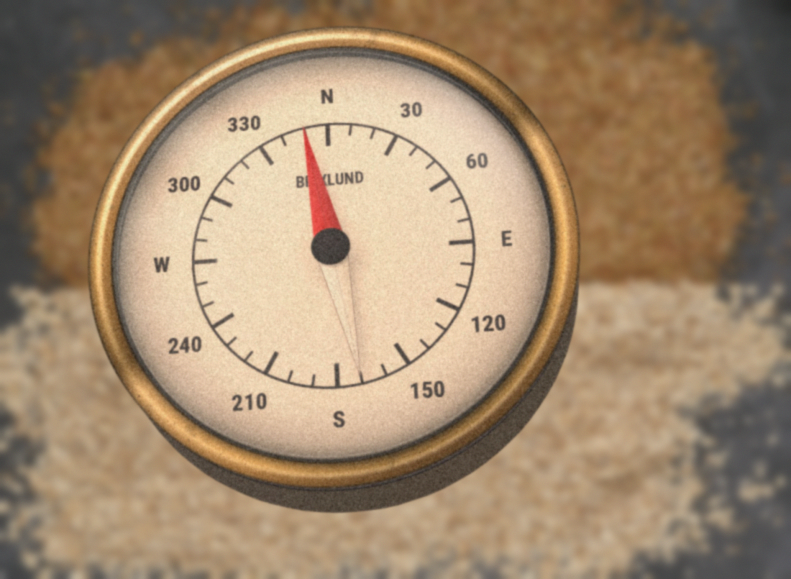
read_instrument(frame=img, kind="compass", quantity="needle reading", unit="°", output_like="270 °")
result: 350 °
